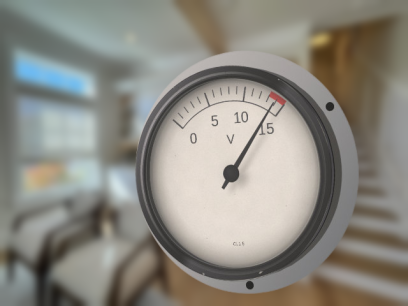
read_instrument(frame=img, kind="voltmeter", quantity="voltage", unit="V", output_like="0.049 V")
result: 14 V
